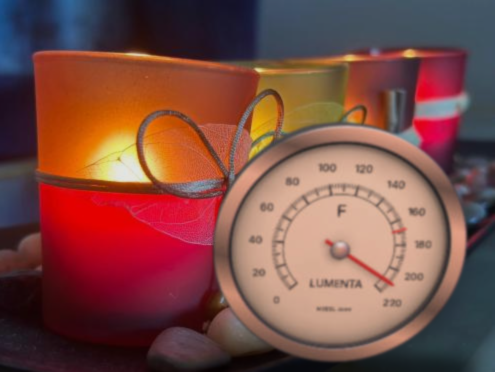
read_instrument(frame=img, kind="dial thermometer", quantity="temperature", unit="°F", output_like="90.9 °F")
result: 210 °F
